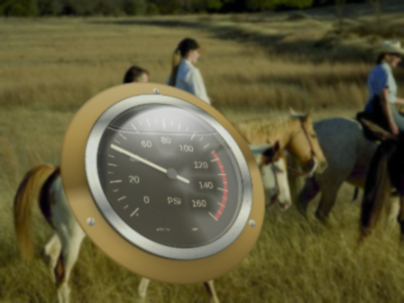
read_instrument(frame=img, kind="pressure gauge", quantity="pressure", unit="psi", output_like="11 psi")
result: 40 psi
